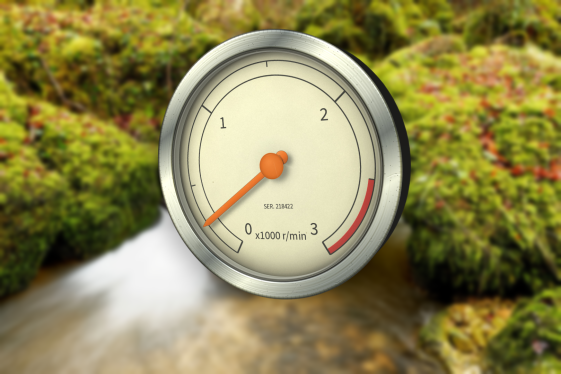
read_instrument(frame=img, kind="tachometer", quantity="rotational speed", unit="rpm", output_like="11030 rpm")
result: 250 rpm
